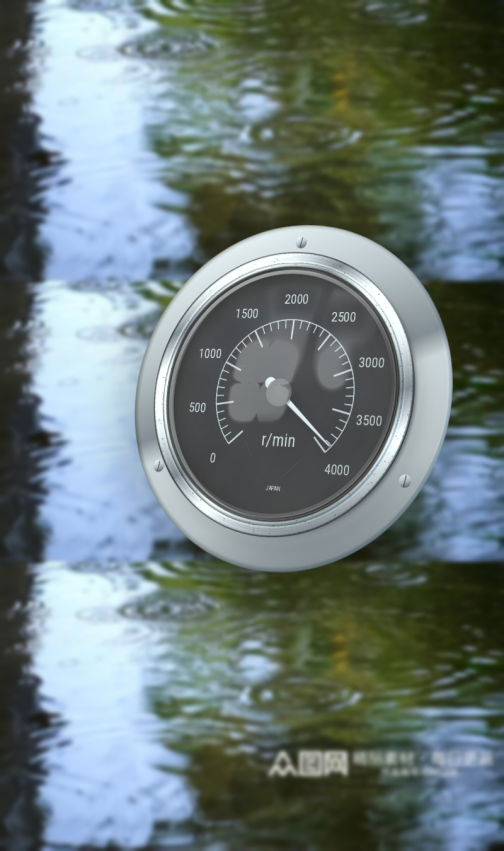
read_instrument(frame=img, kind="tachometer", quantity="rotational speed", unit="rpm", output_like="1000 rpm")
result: 3900 rpm
